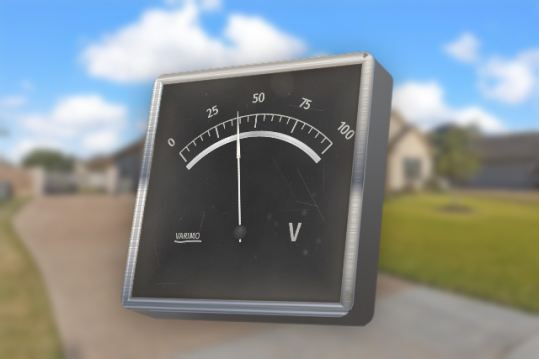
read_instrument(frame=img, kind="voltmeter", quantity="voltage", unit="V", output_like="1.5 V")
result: 40 V
